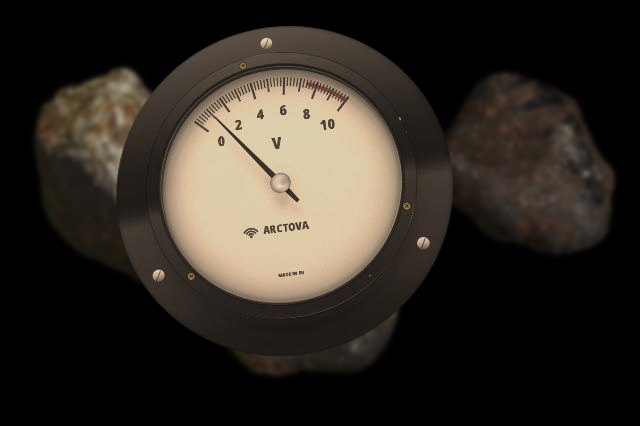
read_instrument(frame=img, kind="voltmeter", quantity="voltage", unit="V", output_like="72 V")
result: 1 V
